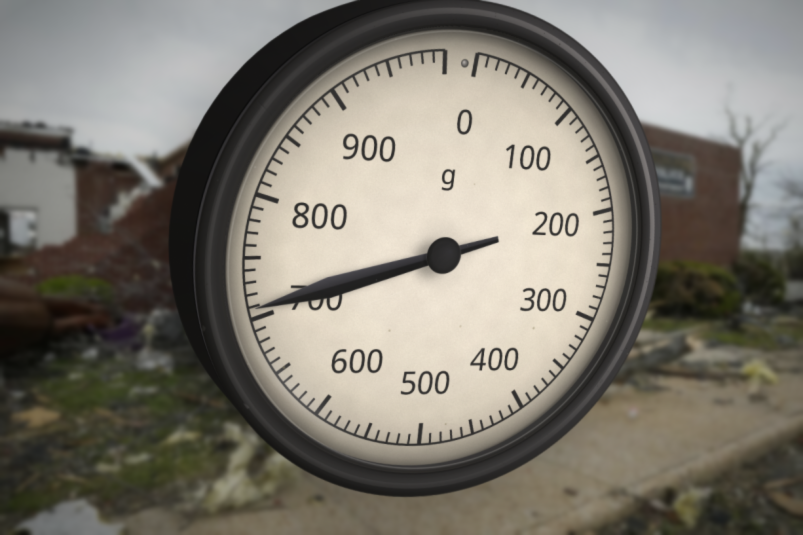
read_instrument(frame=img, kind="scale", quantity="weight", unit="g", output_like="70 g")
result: 710 g
